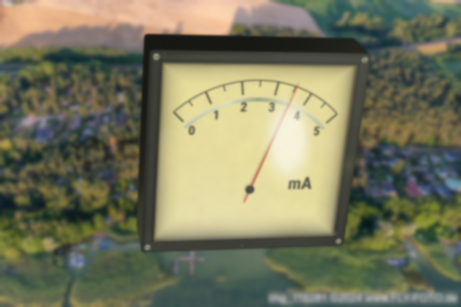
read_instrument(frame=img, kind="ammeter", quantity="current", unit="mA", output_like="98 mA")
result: 3.5 mA
